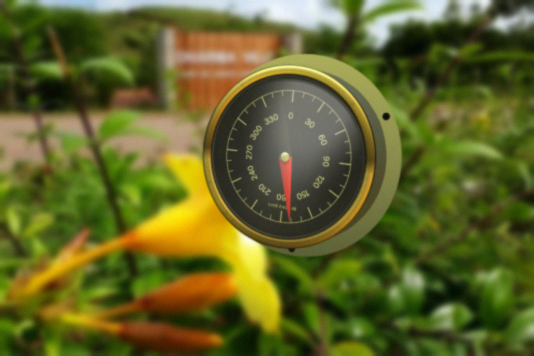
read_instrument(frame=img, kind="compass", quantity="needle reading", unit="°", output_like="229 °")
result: 170 °
